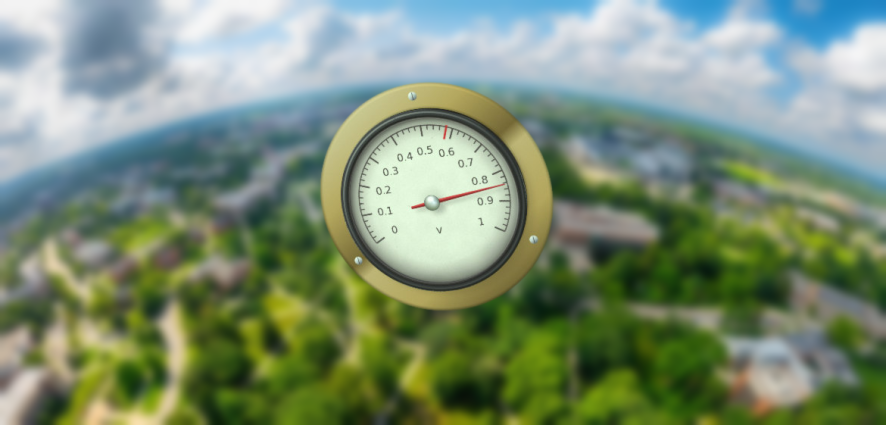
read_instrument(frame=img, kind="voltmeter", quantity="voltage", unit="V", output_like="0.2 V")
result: 0.84 V
